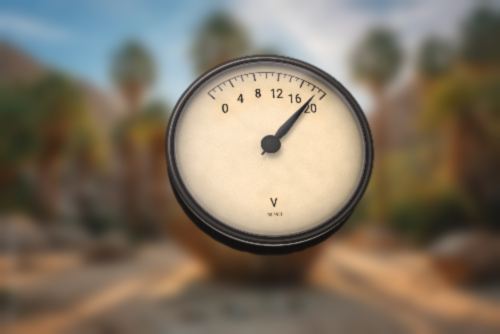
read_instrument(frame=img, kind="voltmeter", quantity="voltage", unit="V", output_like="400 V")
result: 19 V
